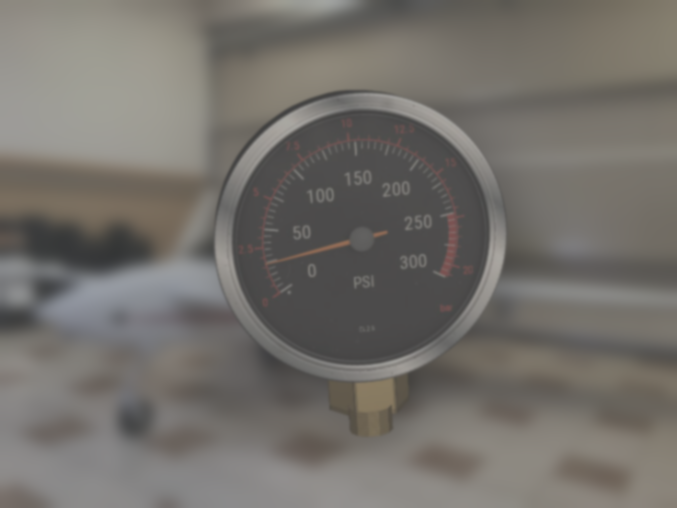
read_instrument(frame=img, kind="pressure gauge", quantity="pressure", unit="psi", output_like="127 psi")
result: 25 psi
